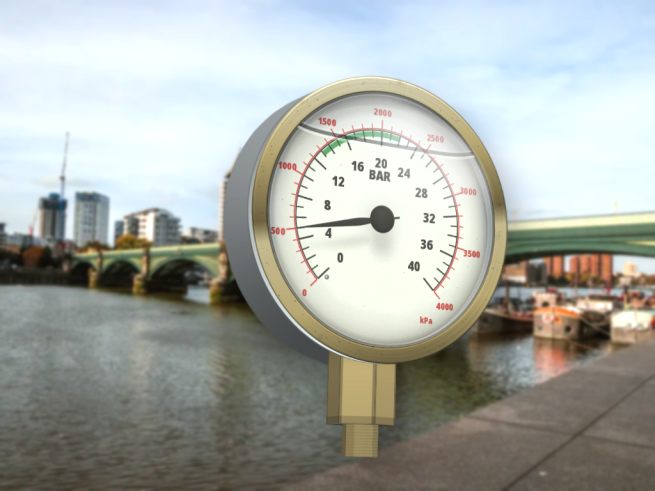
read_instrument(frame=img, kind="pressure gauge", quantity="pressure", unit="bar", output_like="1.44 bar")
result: 5 bar
